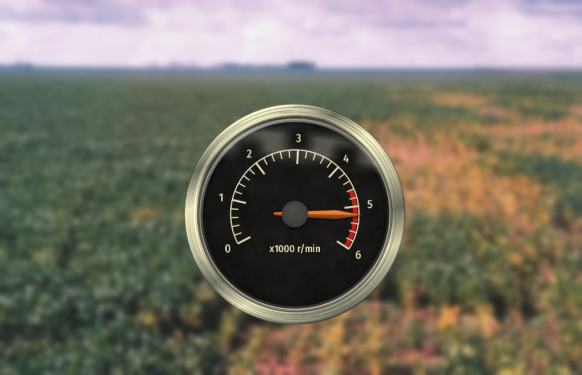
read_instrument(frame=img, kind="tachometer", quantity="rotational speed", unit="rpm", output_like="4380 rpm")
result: 5200 rpm
